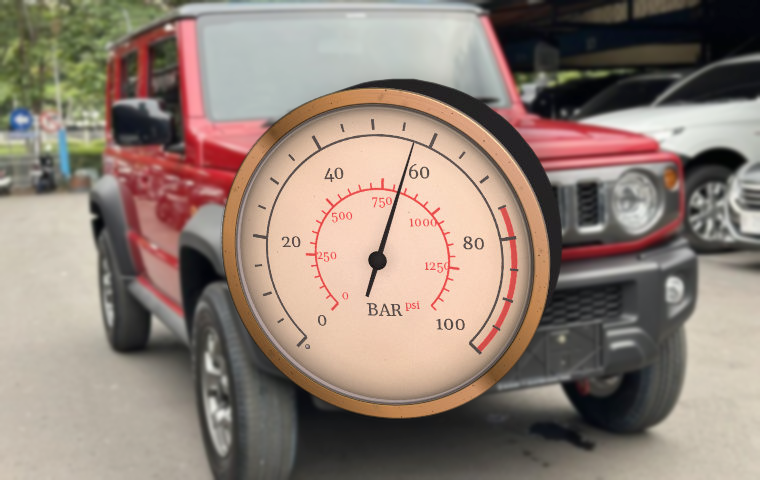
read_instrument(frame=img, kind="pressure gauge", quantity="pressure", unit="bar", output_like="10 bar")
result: 57.5 bar
